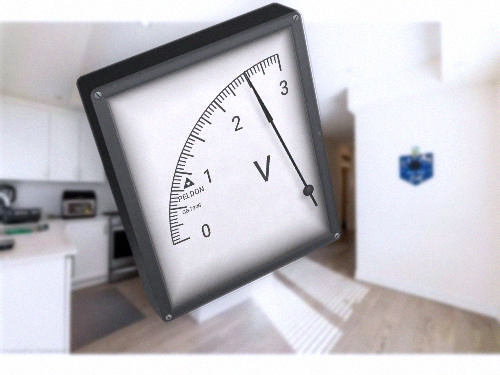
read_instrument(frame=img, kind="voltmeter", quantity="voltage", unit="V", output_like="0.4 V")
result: 2.5 V
